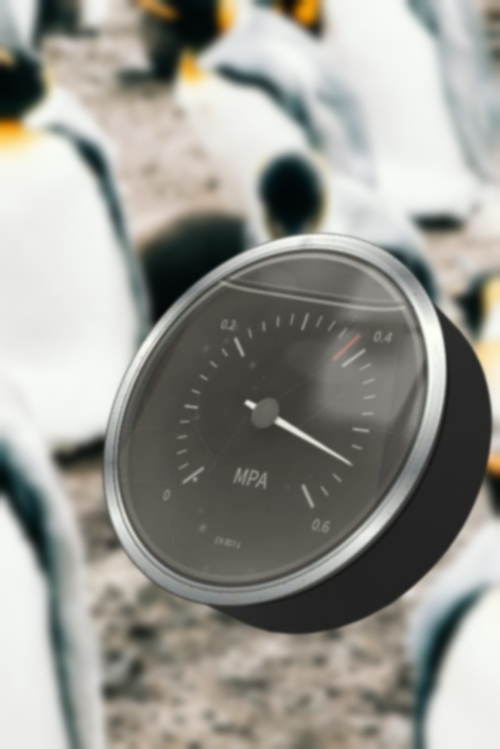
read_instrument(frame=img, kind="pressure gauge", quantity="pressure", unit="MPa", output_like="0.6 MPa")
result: 0.54 MPa
